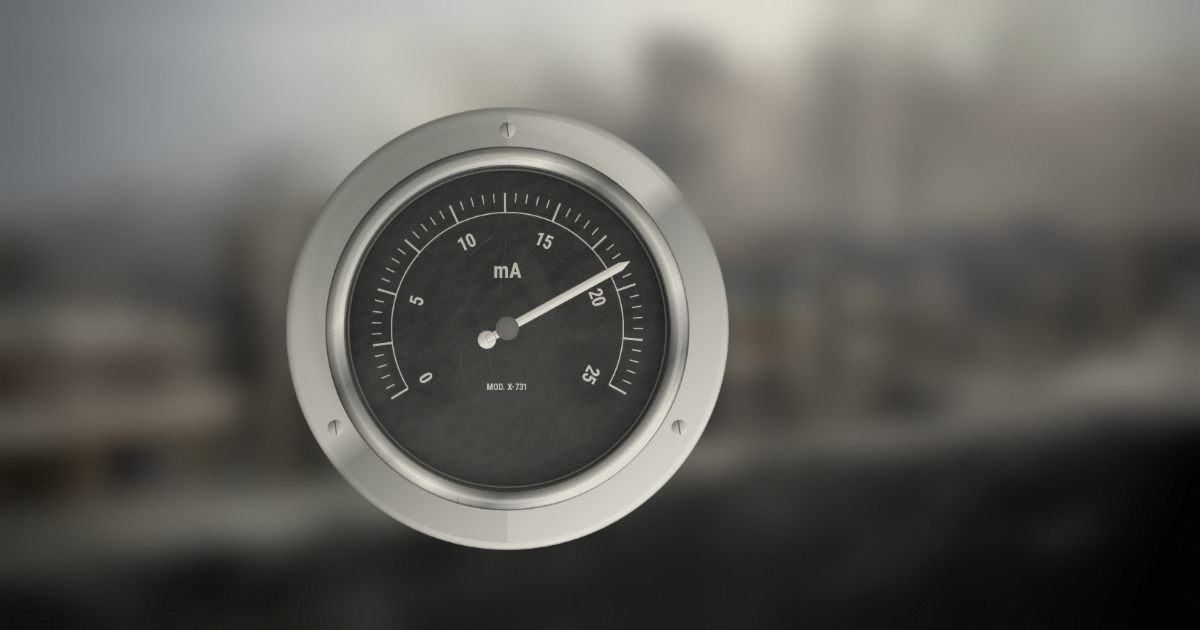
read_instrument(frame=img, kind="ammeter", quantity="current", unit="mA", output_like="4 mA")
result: 19 mA
